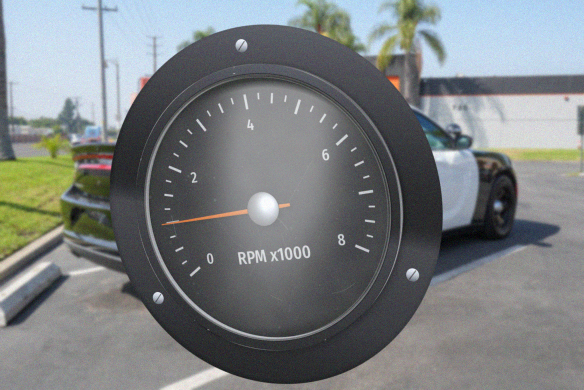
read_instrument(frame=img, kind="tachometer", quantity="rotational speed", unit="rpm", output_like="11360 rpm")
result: 1000 rpm
